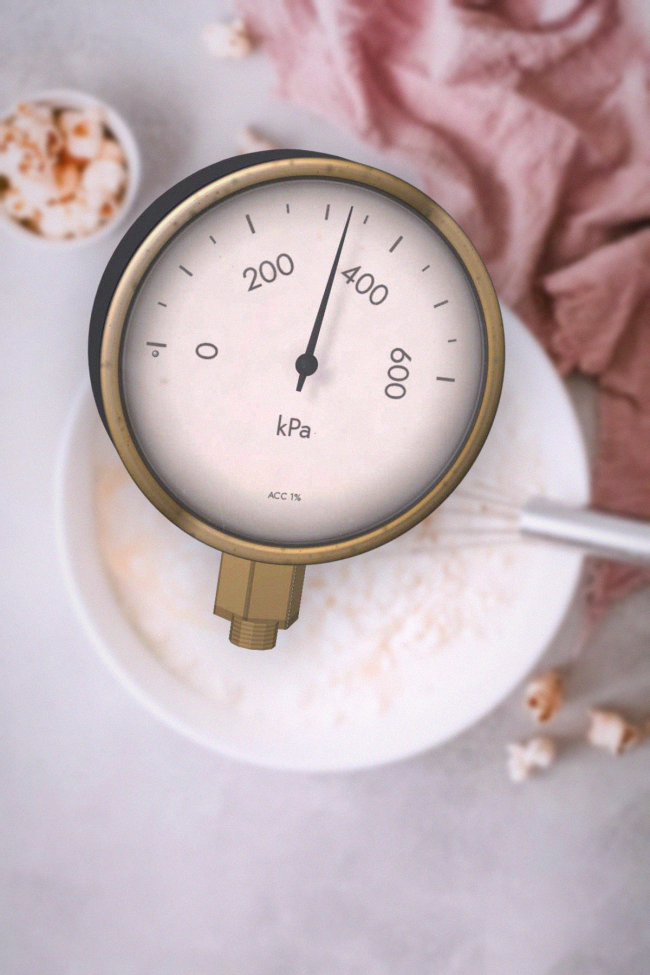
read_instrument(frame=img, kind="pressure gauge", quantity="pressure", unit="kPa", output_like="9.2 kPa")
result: 325 kPa
